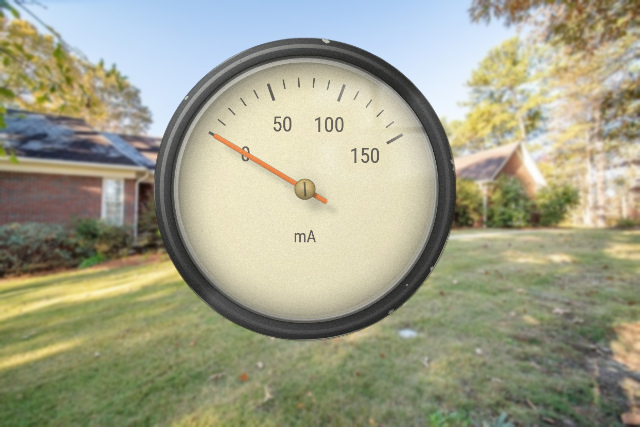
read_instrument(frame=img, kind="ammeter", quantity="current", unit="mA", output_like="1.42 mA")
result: 0 mA
